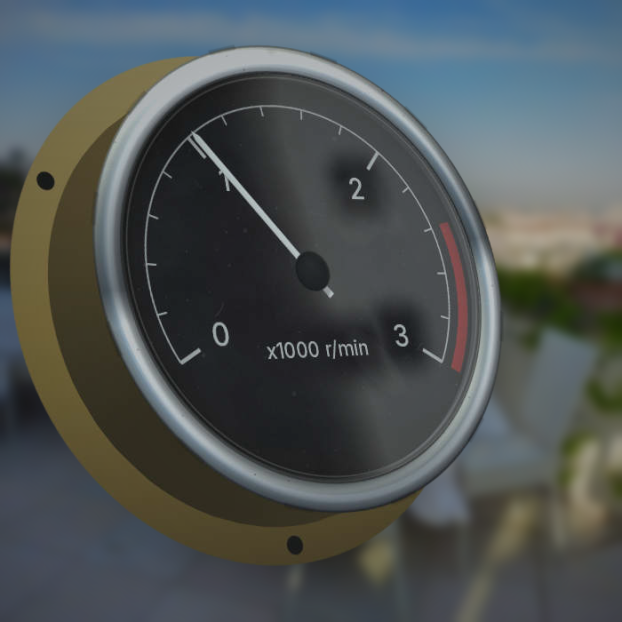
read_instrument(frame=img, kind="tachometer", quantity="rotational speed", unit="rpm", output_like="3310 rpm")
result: 1000 rpm
